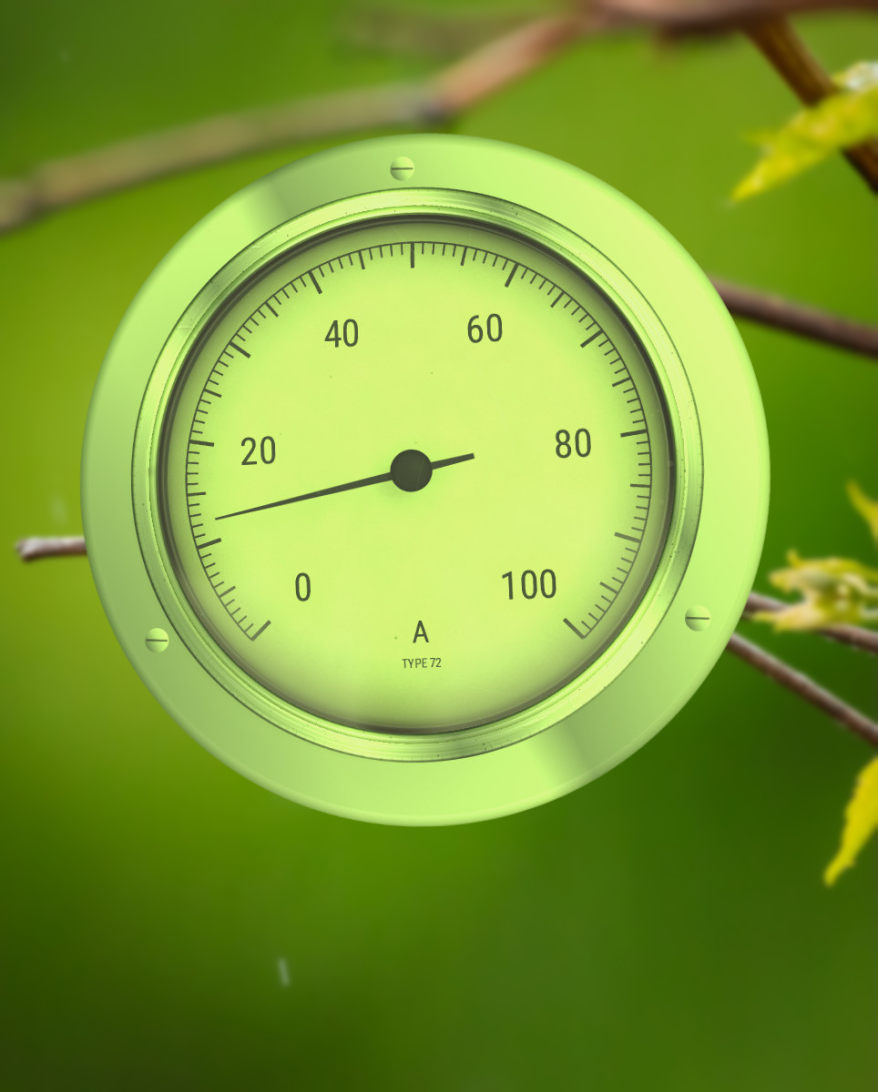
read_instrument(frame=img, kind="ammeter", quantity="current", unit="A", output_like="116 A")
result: 12 A
